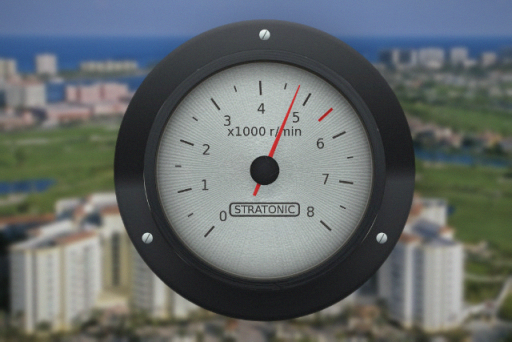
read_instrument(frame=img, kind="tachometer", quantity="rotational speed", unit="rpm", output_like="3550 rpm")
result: 4750 rpm
